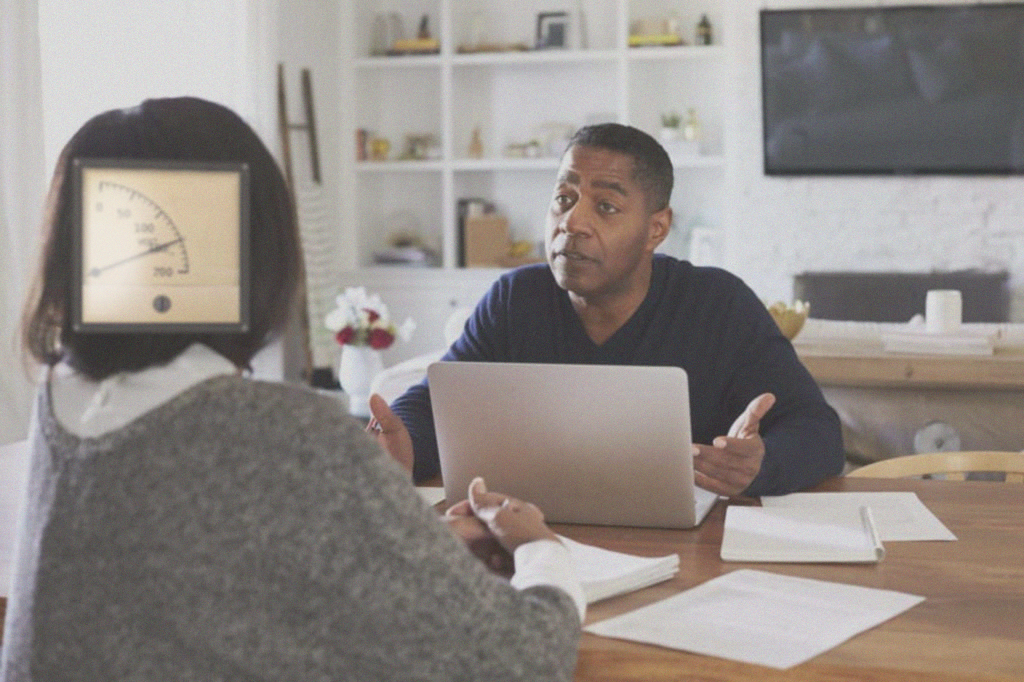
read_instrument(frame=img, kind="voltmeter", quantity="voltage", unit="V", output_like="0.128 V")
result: 150 V
